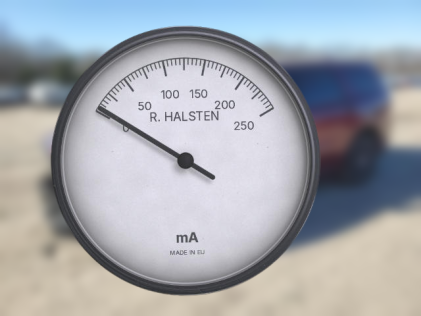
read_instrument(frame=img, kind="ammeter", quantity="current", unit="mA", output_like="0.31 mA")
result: 5 mA
